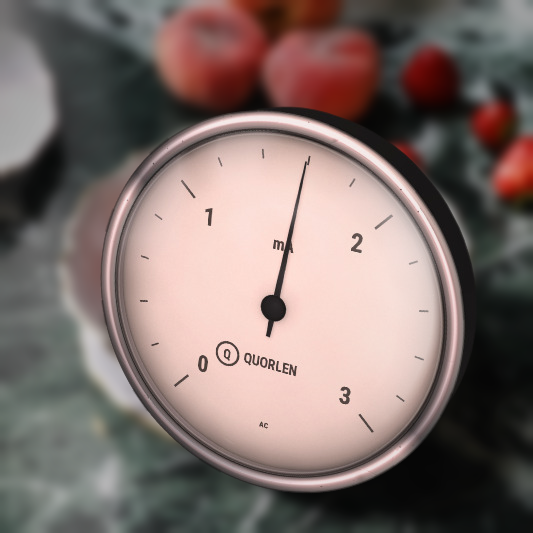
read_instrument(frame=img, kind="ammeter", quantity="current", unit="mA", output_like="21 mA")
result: 1.6 mA
